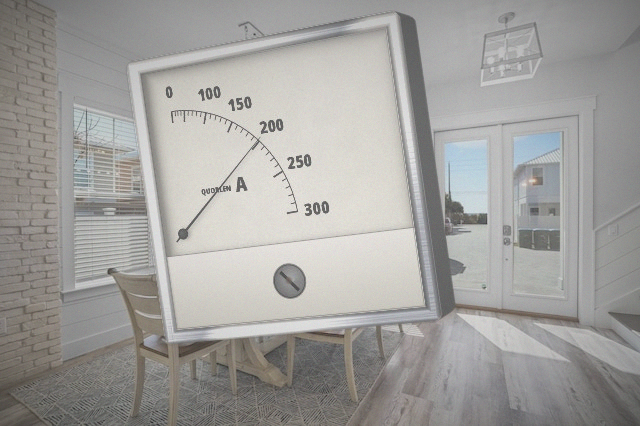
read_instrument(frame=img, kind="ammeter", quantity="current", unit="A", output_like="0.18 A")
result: 200 A
